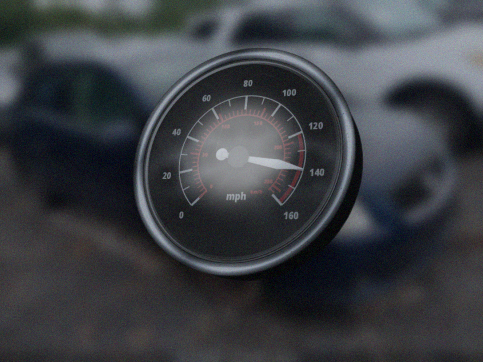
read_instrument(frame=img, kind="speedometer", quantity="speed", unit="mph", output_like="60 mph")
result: 140 mph
